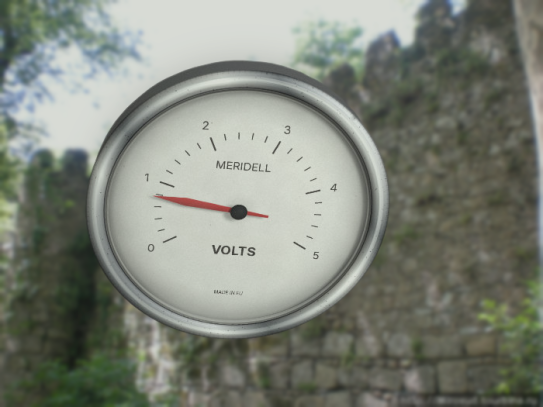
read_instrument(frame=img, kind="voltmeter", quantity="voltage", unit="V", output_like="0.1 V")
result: 0.8 V
